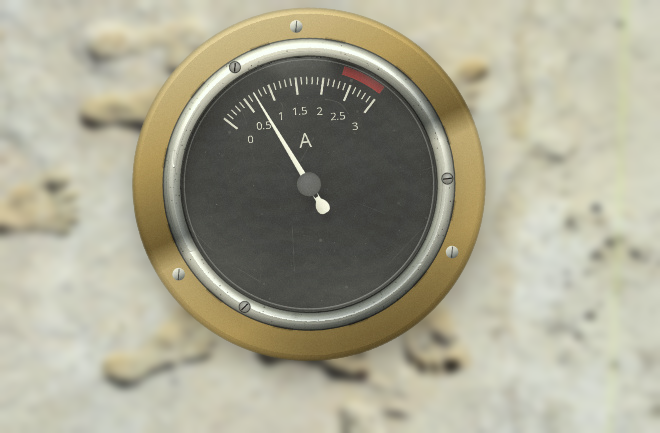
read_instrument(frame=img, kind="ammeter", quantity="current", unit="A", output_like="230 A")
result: 0.7 A
